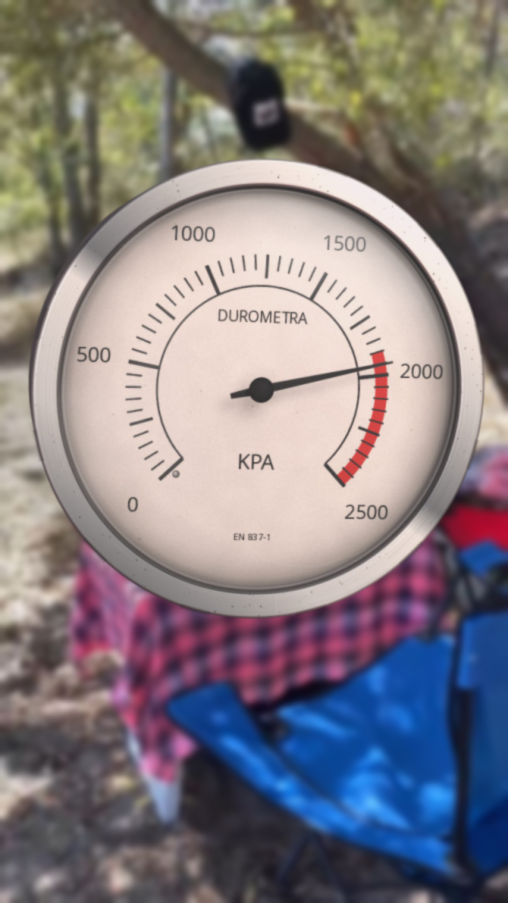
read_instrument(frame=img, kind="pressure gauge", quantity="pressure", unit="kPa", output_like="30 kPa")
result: 1950 kPa
